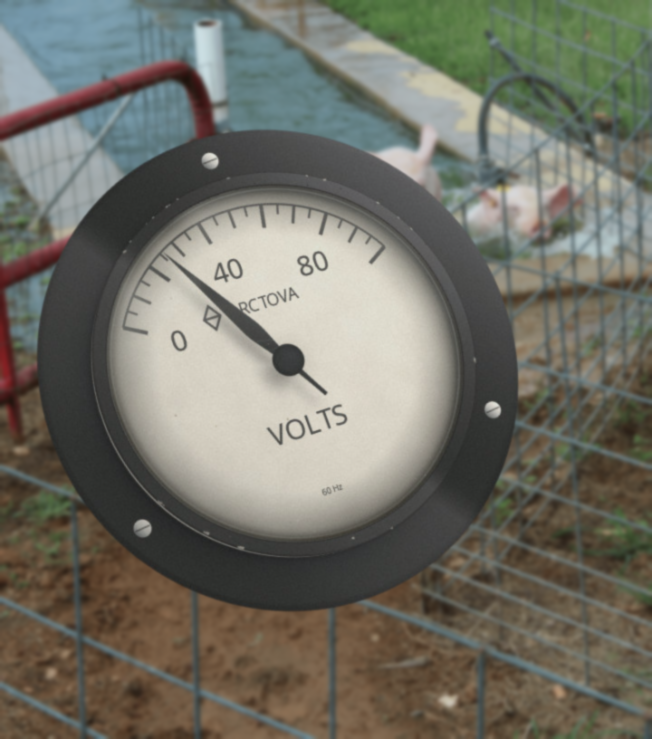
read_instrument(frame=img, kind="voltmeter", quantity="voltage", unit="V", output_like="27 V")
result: 25 V
